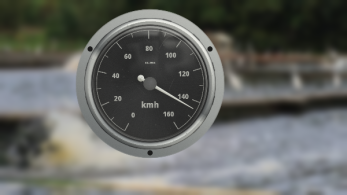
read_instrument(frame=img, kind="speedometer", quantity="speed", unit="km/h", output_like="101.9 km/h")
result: 145 km/h
